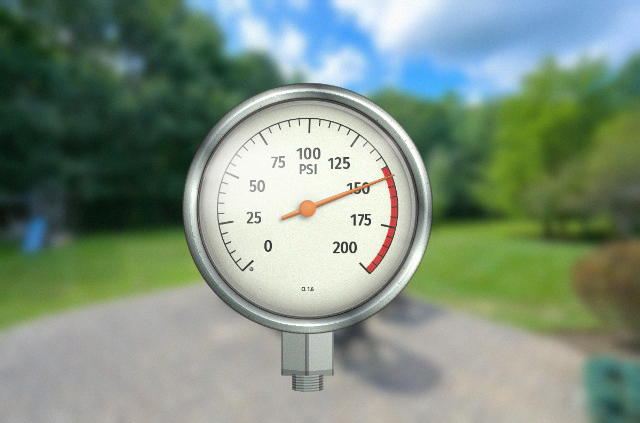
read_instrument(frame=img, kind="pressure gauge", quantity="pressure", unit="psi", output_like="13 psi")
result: 150 psi
